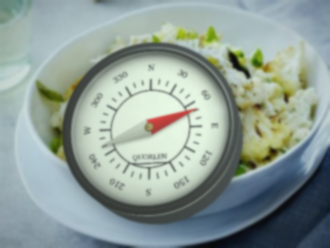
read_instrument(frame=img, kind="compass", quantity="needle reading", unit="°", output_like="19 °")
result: 70 °
